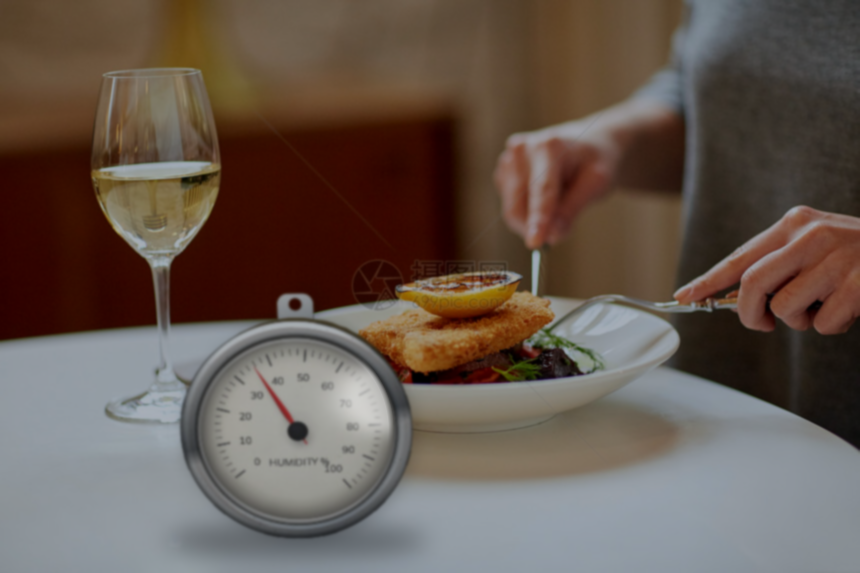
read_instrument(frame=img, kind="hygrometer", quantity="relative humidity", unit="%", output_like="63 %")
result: 36 %
